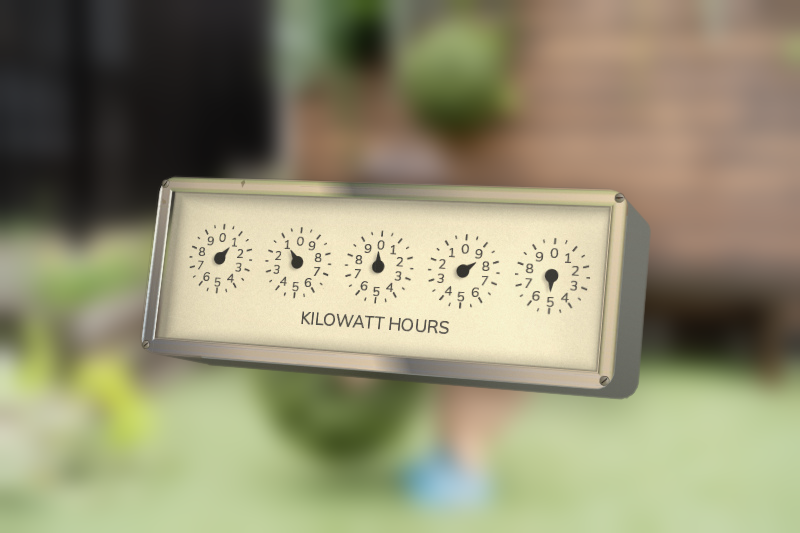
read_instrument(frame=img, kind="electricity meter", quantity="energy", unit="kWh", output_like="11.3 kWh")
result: 10985 kWh
